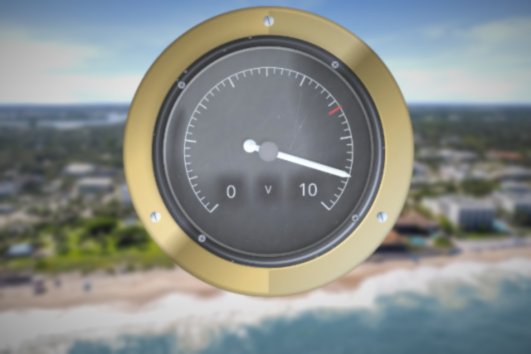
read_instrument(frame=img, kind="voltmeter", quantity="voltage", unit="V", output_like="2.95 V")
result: 9 V
